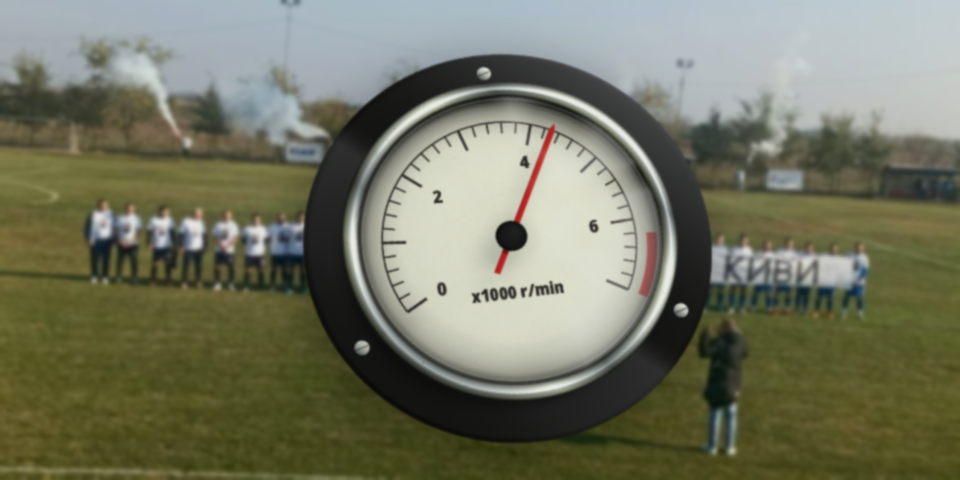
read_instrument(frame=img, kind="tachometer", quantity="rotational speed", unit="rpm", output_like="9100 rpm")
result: 4300 rpm
